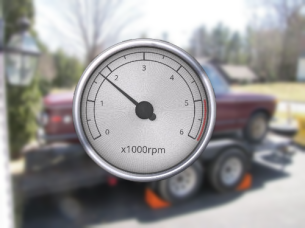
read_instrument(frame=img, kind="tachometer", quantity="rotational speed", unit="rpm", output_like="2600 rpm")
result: 1750 rpm
